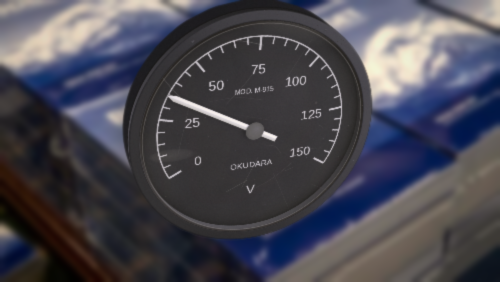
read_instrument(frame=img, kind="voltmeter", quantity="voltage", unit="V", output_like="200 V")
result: 35 V
